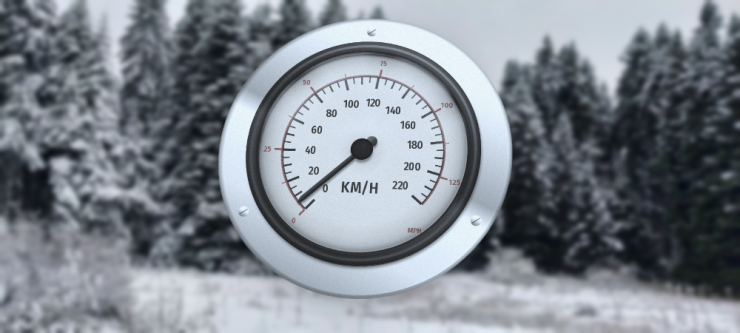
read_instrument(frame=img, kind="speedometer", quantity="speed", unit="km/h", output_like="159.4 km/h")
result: 5 km/h
